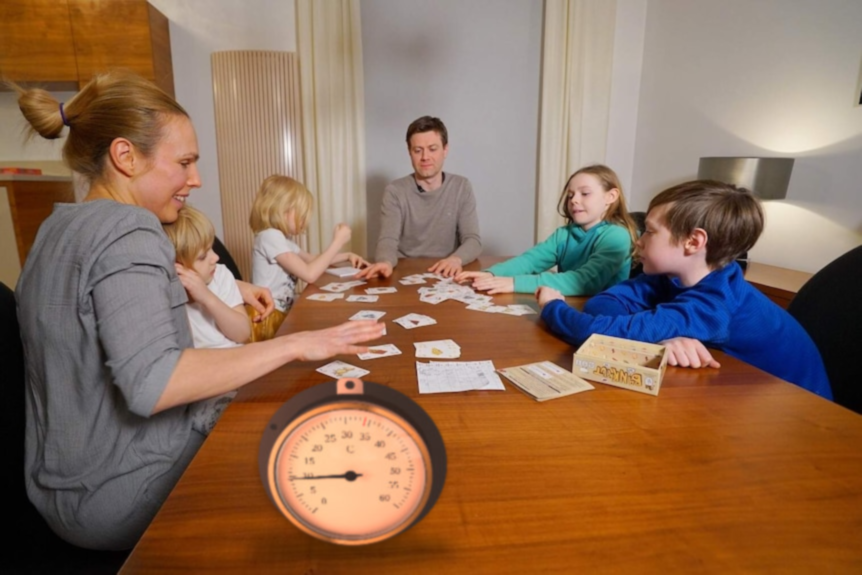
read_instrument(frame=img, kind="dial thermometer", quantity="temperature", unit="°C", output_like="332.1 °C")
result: 10 °C
